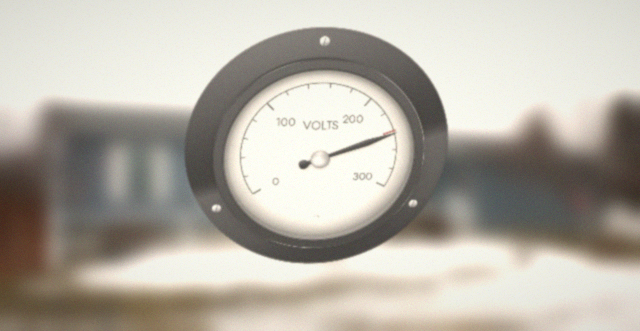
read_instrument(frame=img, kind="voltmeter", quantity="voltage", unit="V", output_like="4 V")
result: 240 V
